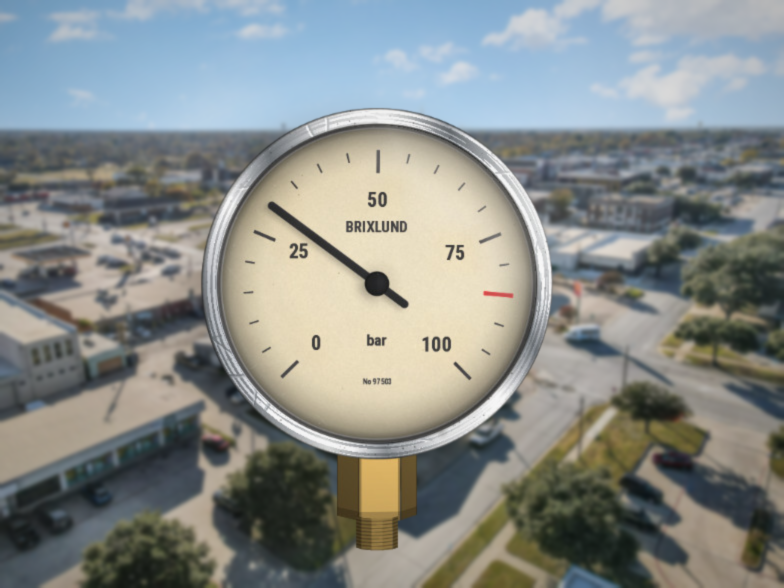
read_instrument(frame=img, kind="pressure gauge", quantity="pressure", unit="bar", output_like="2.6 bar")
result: 30 bar
